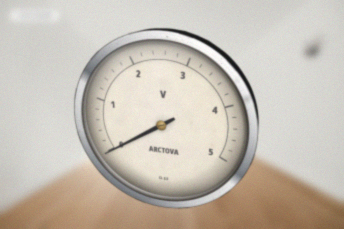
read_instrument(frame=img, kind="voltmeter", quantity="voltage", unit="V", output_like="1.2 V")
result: 0 V
